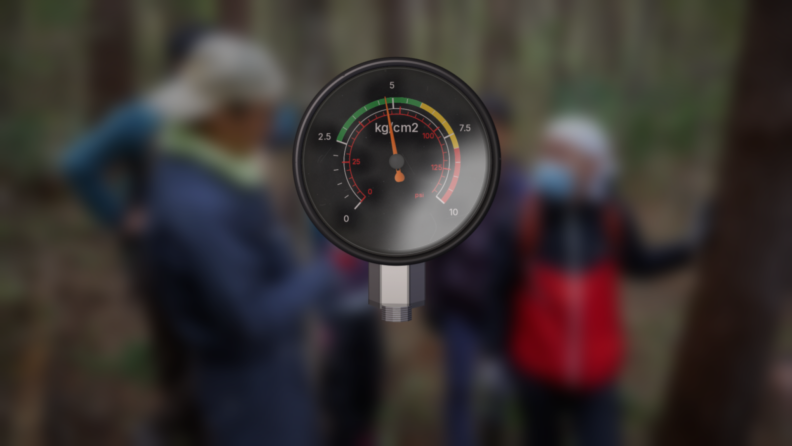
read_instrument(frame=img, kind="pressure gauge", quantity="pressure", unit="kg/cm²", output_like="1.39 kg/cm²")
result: 4.75 kg/cm²
